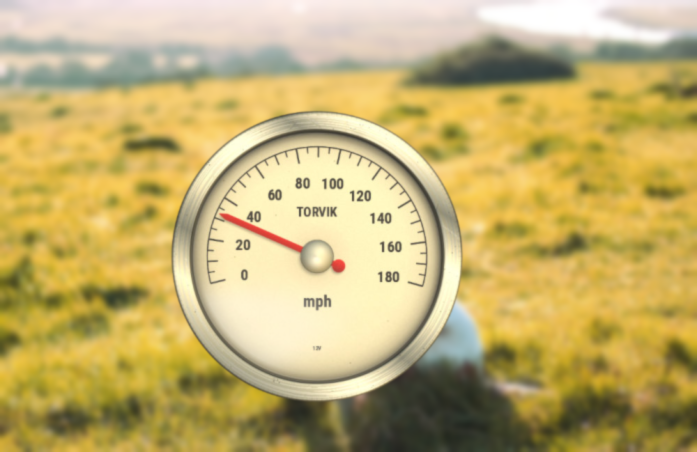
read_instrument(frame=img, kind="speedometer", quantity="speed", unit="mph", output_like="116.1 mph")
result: 32.5 mph
